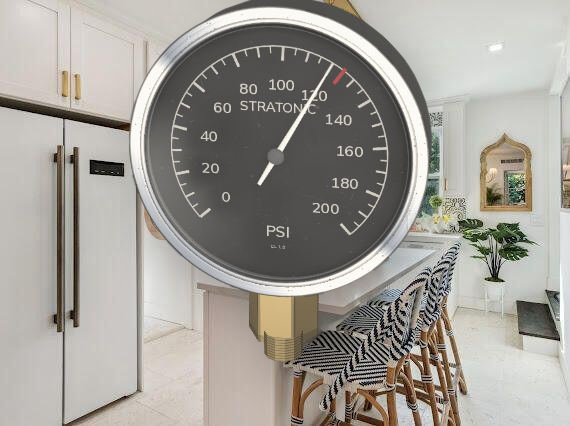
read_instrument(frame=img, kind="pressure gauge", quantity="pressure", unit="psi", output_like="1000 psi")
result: 120 psi
